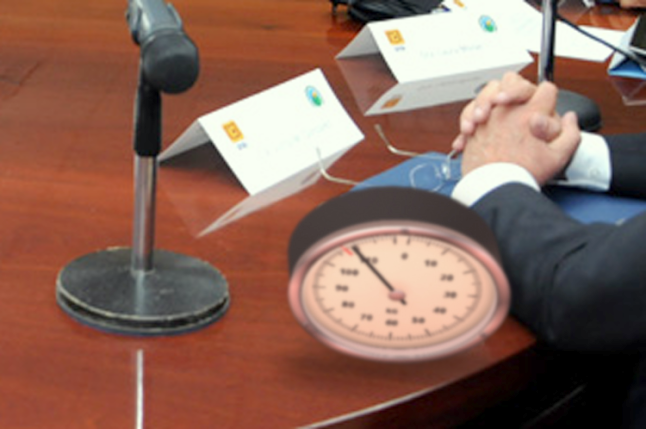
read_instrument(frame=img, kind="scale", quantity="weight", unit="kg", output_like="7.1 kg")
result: 110 kg
